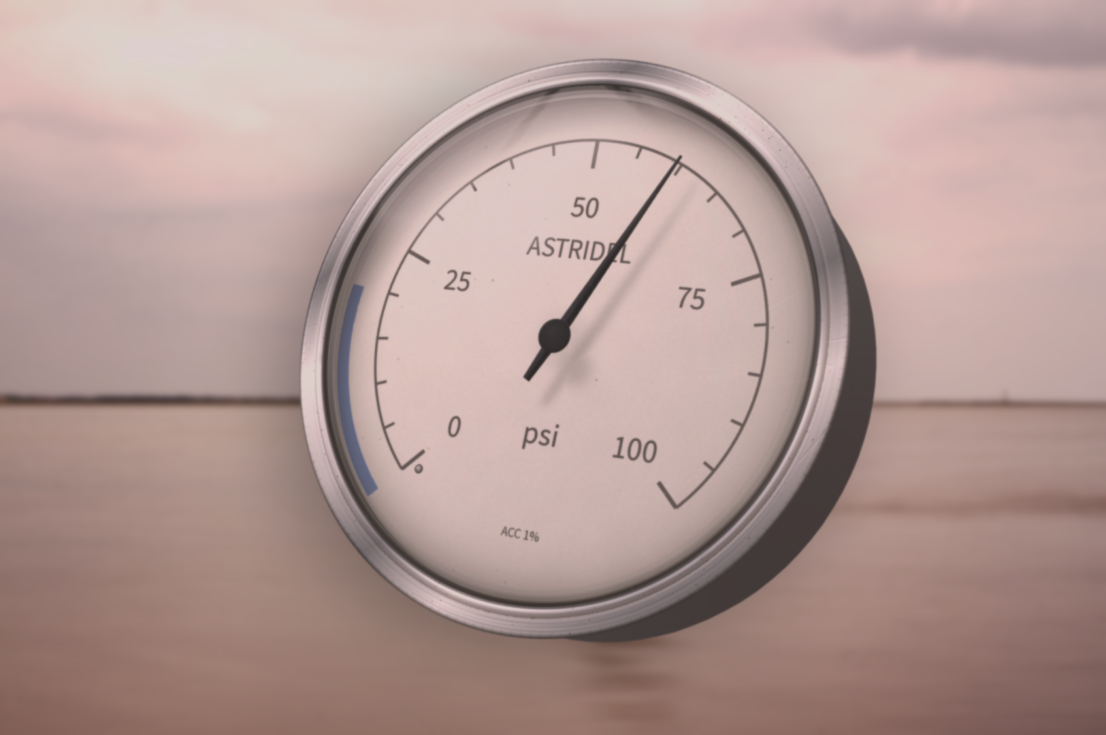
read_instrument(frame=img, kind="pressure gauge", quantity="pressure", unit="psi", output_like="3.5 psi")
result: 60 psi
